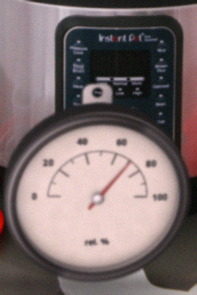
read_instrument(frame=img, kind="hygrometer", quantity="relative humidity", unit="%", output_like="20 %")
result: 70 %
